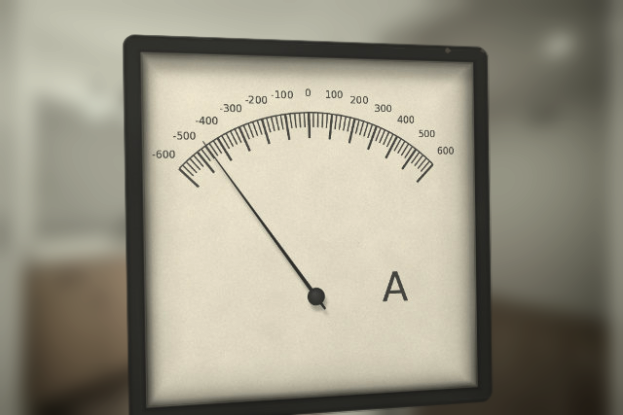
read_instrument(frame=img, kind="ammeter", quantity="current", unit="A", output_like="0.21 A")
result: -460 A
